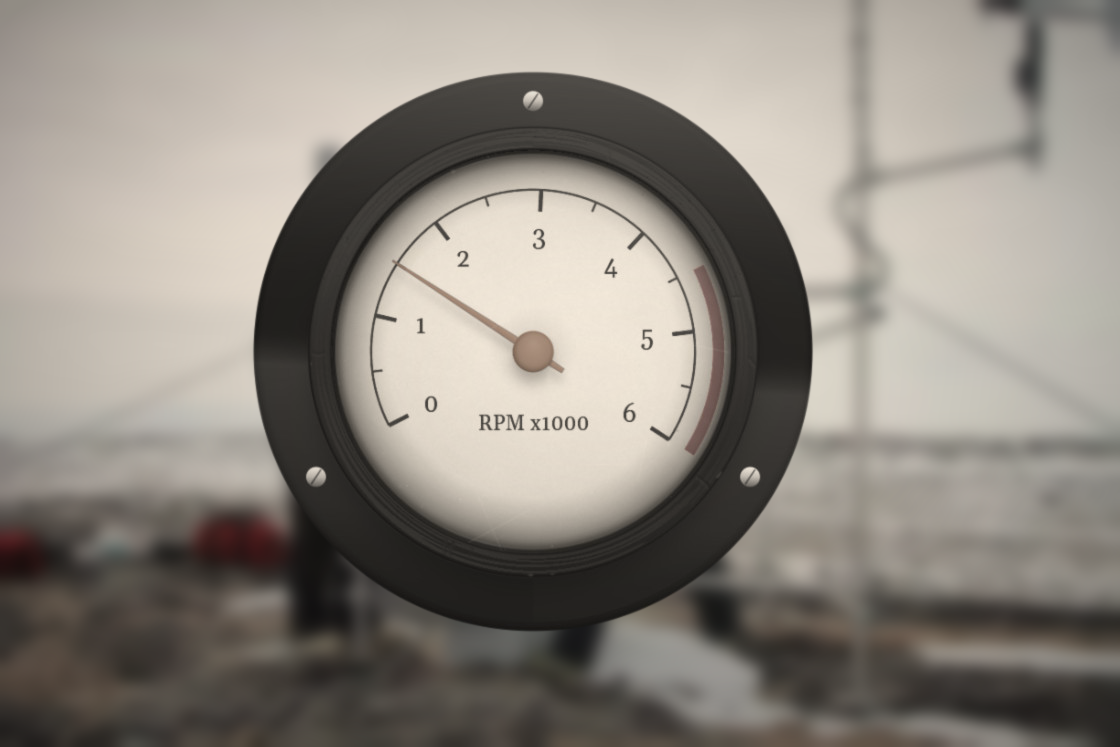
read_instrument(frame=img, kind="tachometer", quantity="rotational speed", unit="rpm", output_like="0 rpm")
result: 1500 rpm
